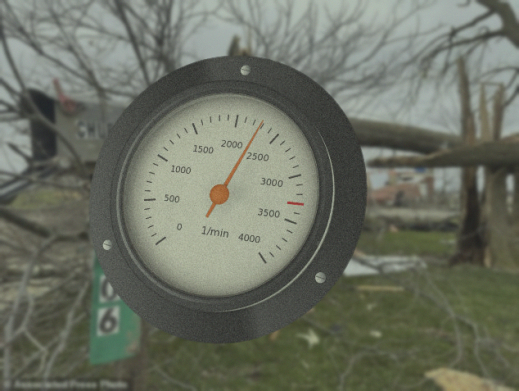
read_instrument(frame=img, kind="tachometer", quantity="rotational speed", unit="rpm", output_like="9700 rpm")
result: 2300 rpm
